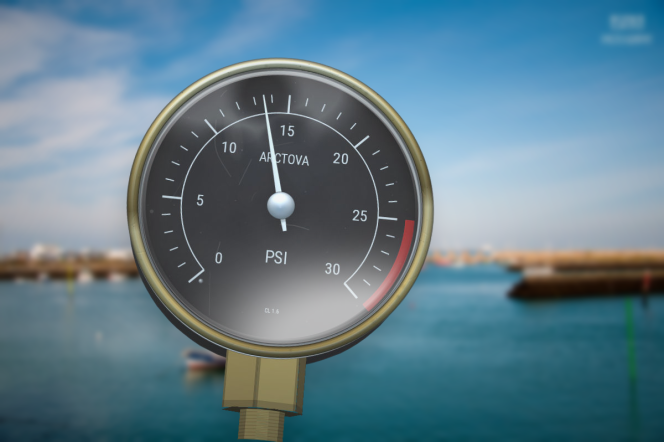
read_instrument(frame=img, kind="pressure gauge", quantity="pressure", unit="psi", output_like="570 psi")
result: 13.5 psi
